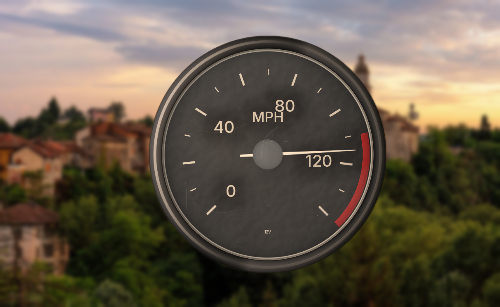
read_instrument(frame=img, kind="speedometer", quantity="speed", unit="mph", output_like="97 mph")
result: 115 mph
